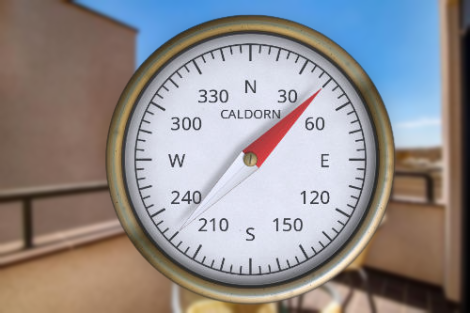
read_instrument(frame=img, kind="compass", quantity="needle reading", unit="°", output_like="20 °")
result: 45 °
